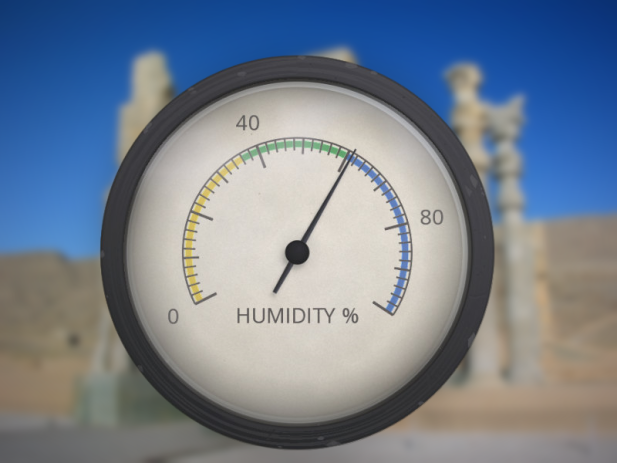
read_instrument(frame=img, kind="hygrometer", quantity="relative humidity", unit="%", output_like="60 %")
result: 61 %
